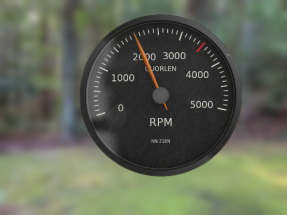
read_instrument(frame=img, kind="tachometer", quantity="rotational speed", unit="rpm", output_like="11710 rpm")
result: 2000 rpm
